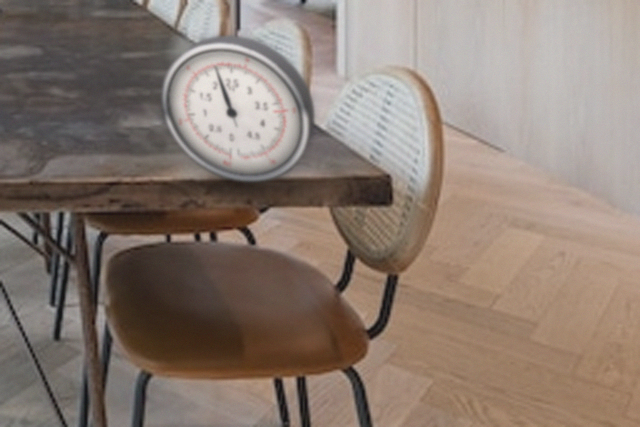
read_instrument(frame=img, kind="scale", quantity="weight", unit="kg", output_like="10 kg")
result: 2.25 kg
